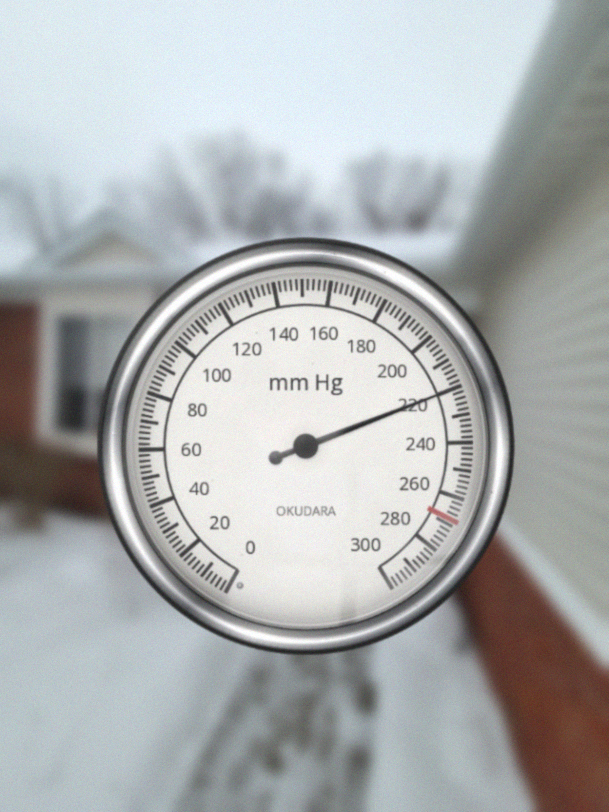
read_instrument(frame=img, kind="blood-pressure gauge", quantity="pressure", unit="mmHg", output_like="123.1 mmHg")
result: 220 mmHg
